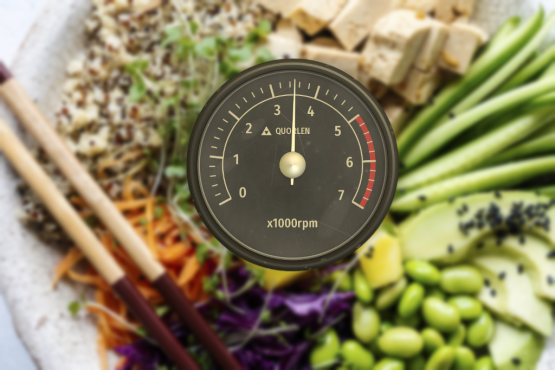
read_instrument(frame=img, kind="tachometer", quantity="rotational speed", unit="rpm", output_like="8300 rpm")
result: 3500 rpm
